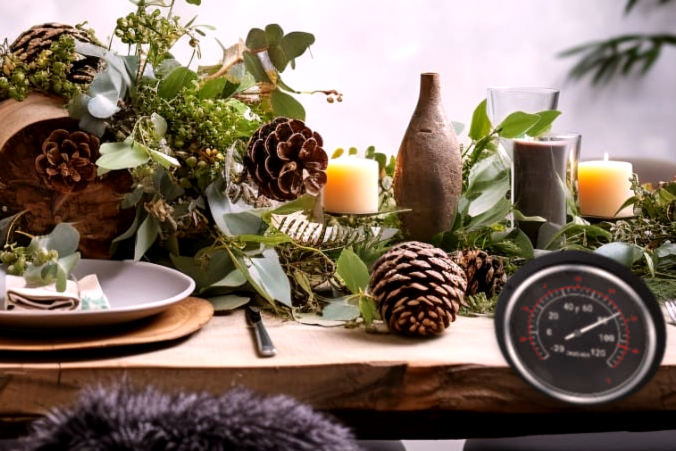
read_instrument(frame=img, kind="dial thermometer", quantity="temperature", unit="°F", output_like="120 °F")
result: 80 °F
